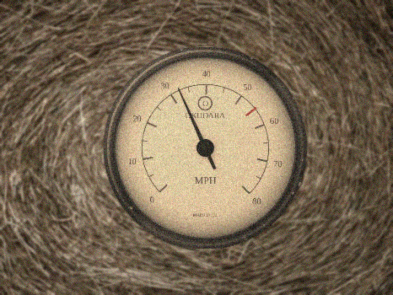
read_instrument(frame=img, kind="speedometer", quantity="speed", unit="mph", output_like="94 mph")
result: 32.5 mph
